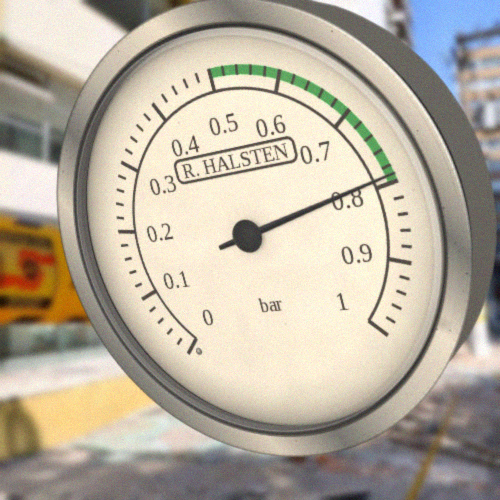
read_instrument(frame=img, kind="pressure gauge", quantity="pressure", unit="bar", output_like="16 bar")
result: 0.79 bar
